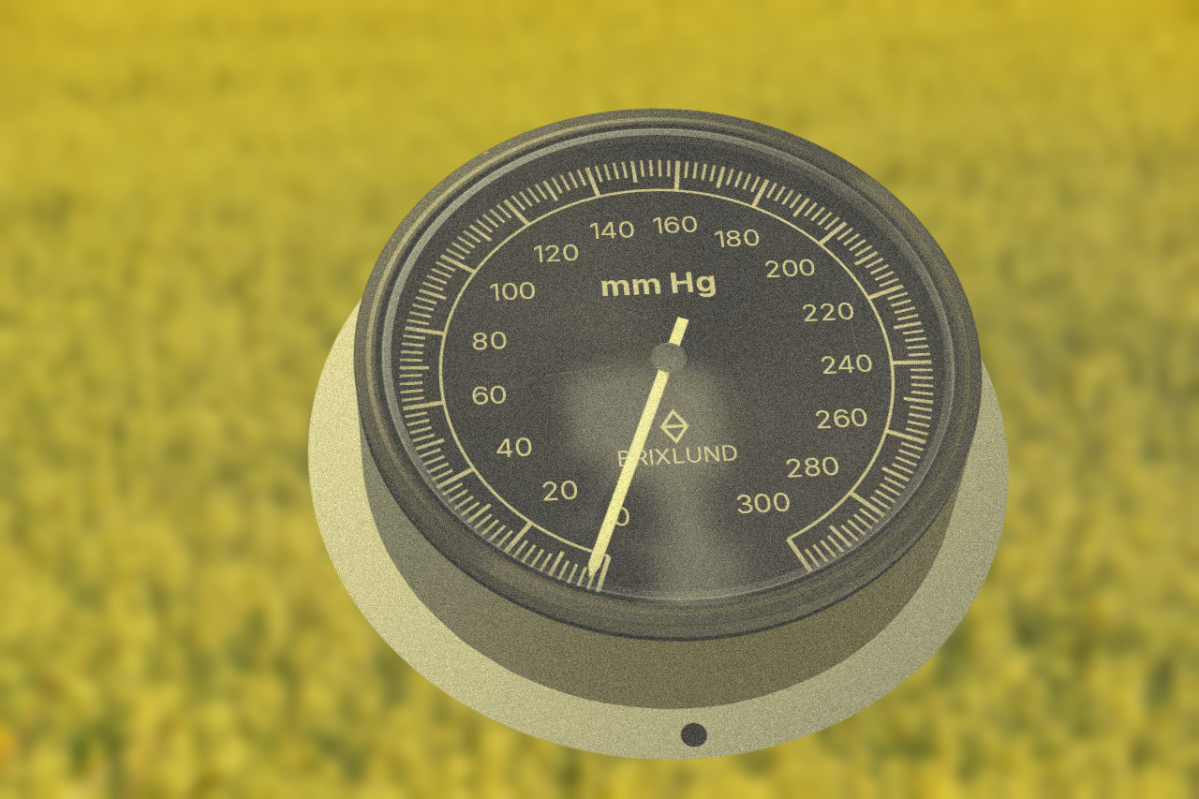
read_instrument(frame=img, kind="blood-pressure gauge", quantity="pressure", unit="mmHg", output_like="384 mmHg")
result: 2 mmHg
